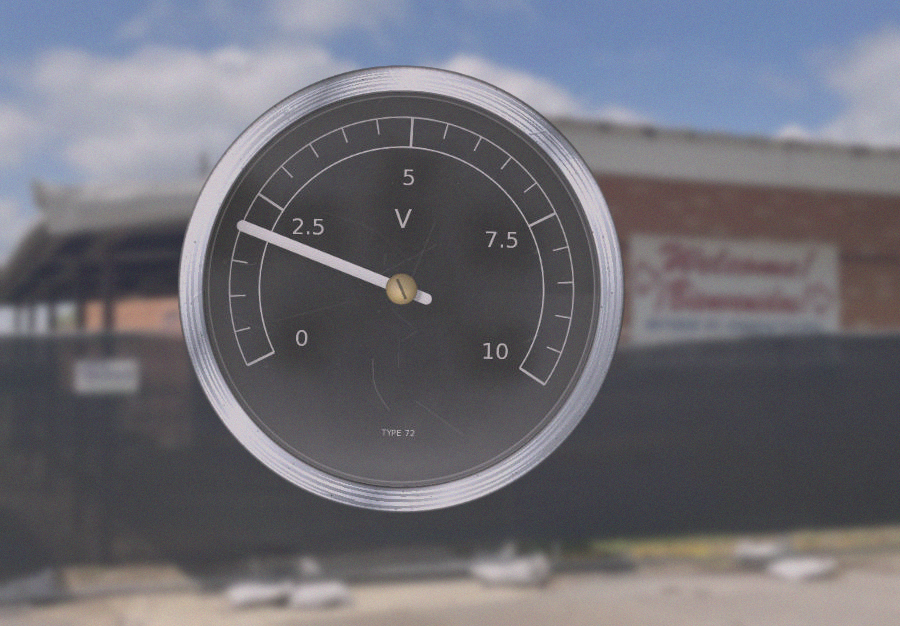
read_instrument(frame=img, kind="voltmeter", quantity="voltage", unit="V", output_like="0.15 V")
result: 2 V
